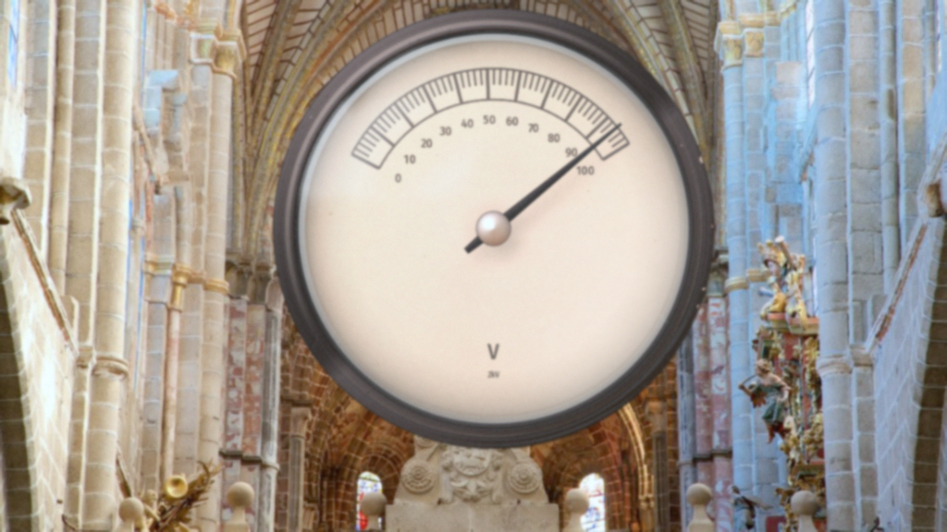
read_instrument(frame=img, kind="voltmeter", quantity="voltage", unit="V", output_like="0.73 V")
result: 94 V
